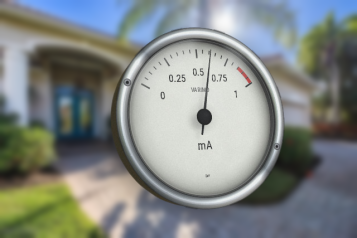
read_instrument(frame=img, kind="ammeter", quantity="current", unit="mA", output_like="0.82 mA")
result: 0.6 mA
